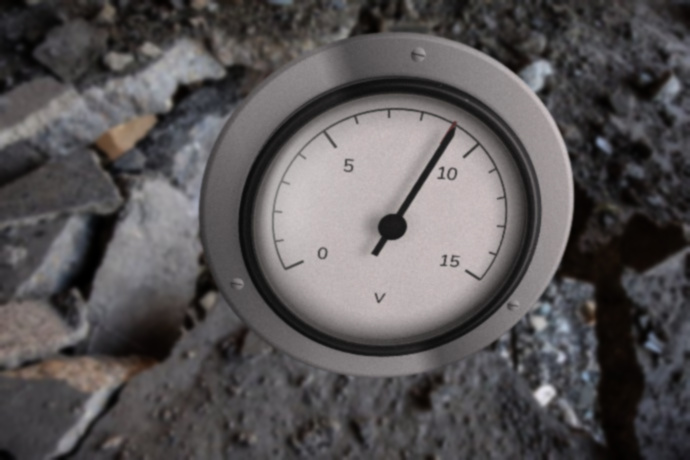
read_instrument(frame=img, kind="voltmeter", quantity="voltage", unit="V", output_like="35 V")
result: 9 V
